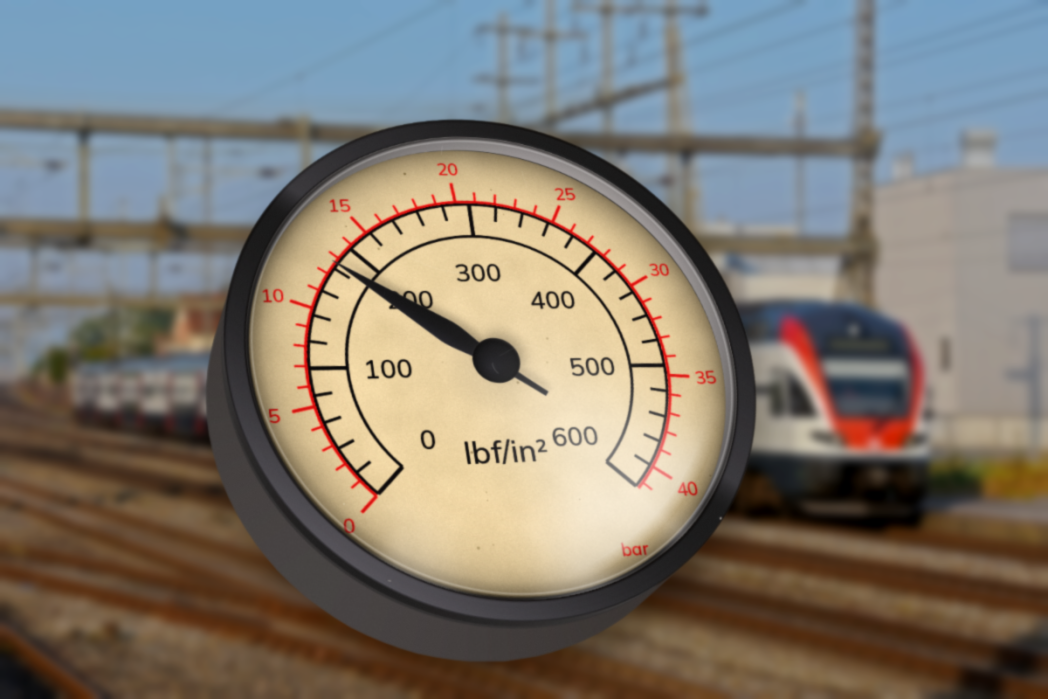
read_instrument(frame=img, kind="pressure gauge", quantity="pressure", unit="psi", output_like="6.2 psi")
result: 180 psi
